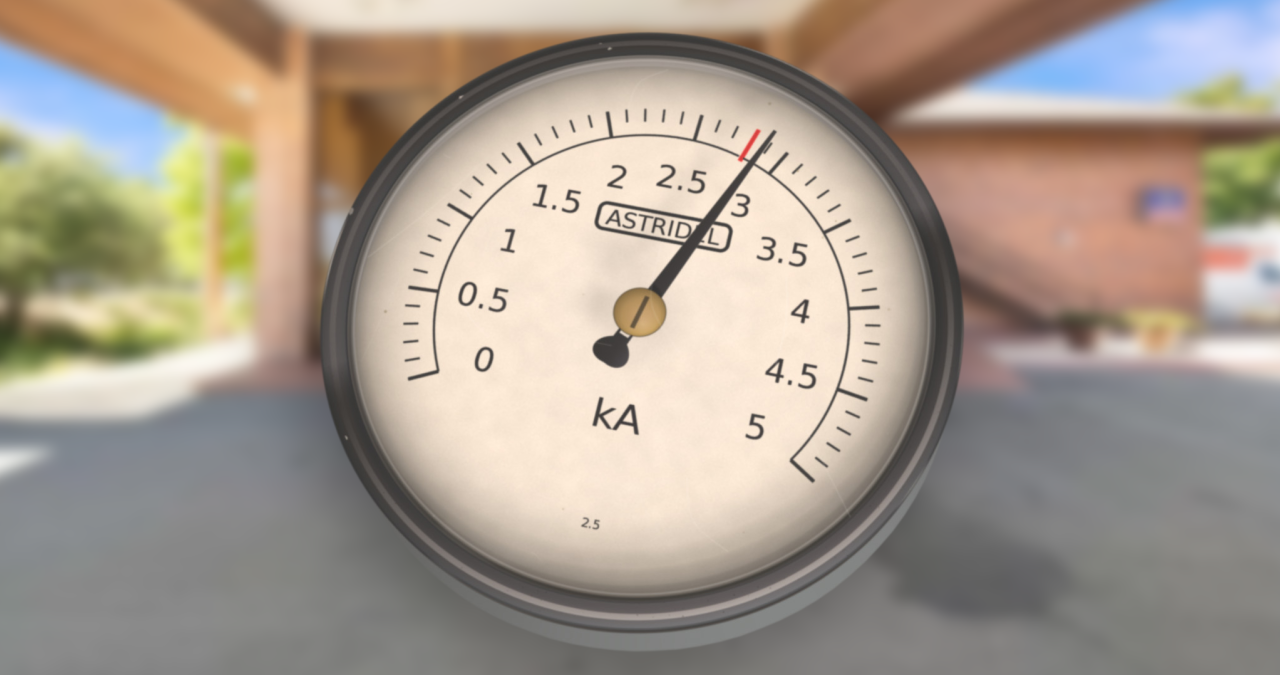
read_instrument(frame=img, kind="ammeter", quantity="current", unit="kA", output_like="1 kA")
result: 2.9 kA
